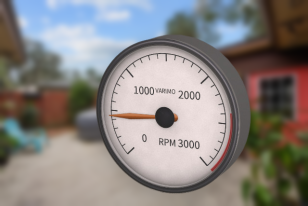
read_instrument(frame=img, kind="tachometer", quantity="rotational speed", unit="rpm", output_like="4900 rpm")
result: 450 rpm
